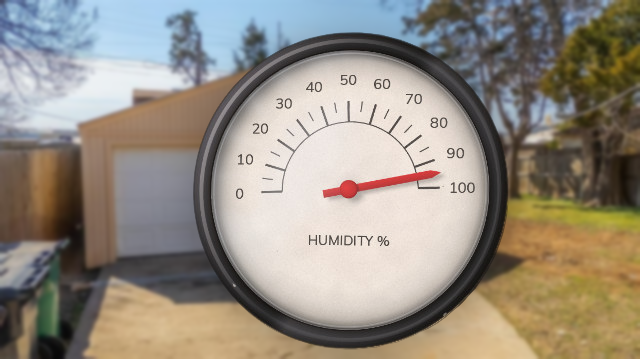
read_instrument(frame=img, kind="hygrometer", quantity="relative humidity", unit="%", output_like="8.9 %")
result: 95 %
